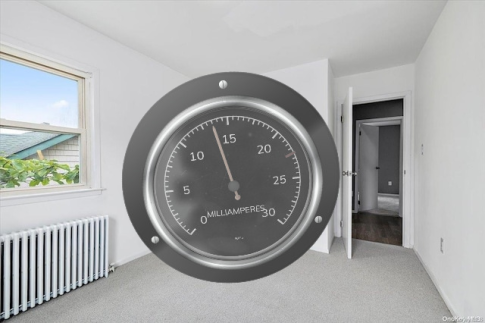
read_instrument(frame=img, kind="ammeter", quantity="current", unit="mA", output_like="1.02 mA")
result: 13.5 mA
